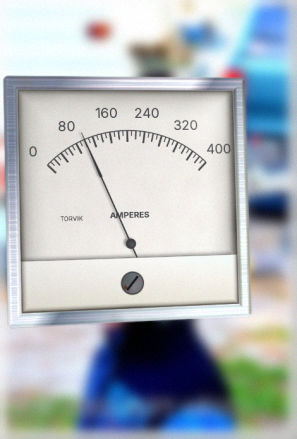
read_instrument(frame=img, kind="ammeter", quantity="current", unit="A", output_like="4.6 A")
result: 100 A
